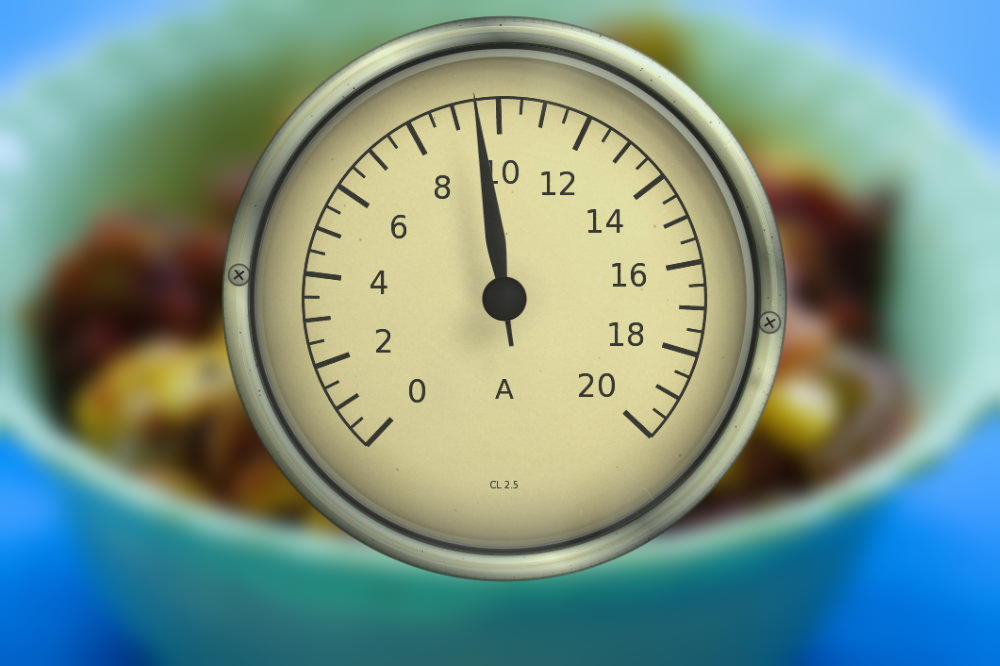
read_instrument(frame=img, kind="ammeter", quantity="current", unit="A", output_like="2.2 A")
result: 9.5 A
